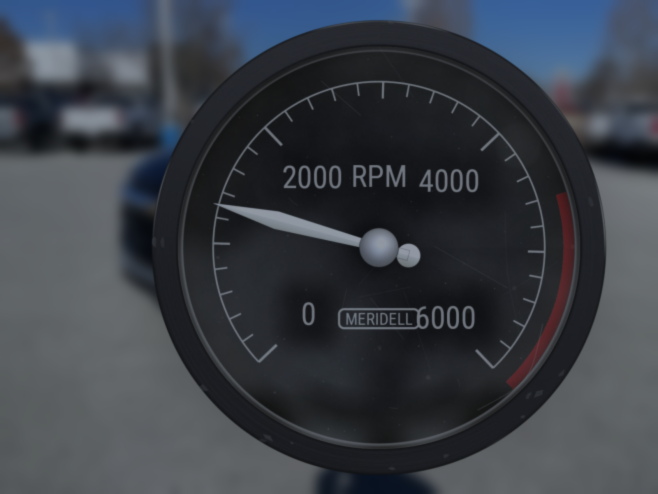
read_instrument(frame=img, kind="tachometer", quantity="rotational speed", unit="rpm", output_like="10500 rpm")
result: 1300 rpm
